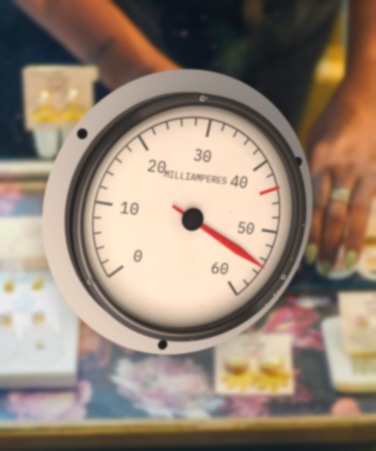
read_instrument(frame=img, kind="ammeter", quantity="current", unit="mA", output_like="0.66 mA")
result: 55 mA
